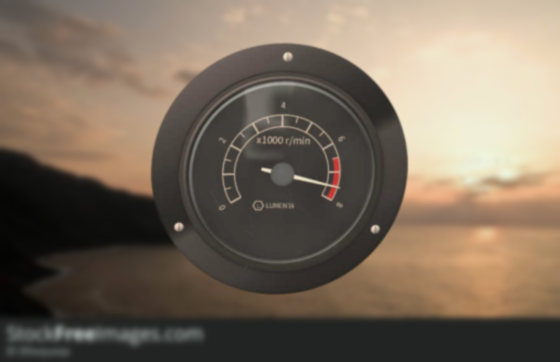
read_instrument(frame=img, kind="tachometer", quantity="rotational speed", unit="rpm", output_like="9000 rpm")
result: 7500 rpm
